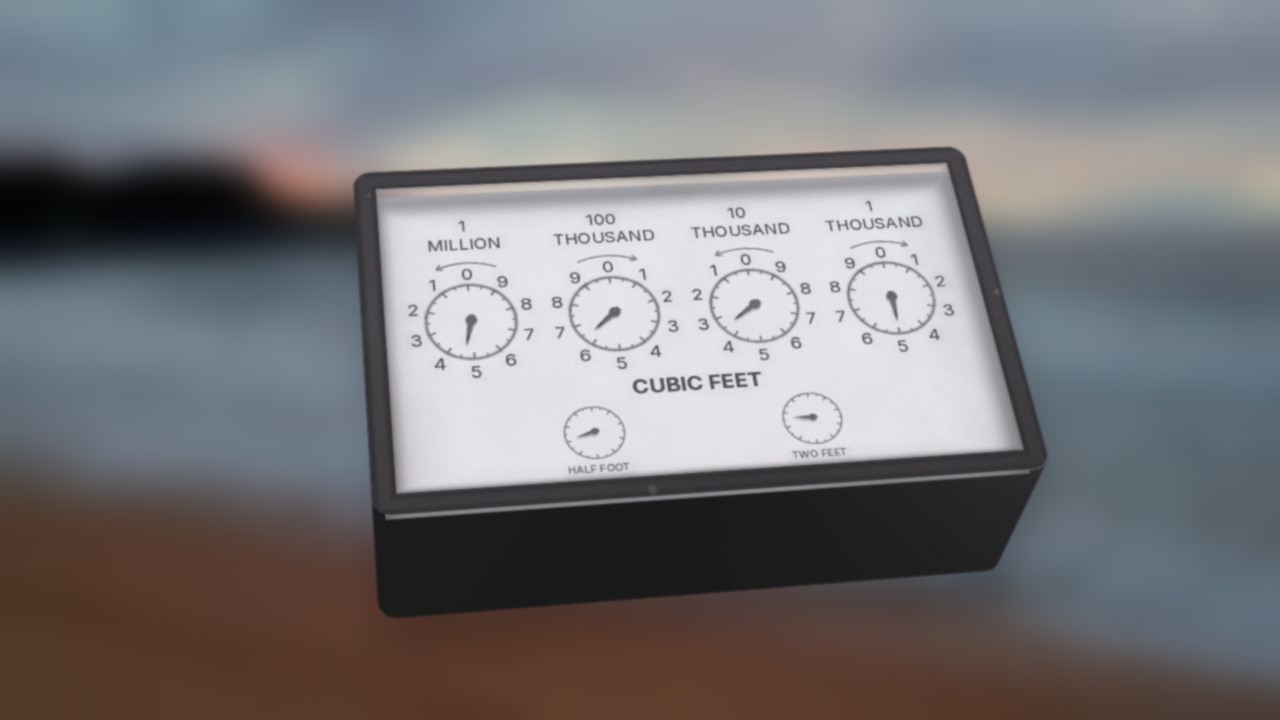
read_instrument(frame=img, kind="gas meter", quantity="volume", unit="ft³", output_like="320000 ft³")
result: 463500 ft³
